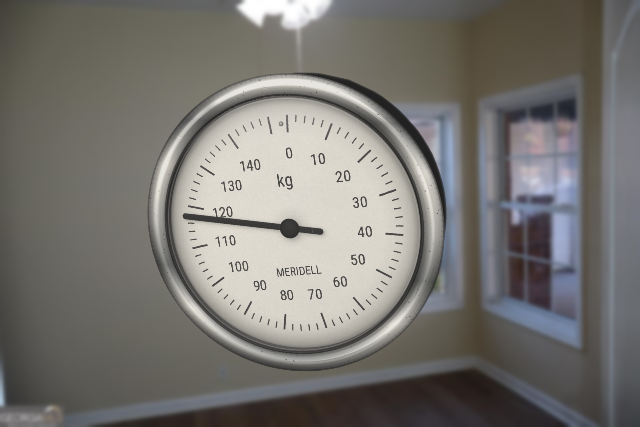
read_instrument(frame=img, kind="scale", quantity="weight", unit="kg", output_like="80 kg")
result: 118 kg
